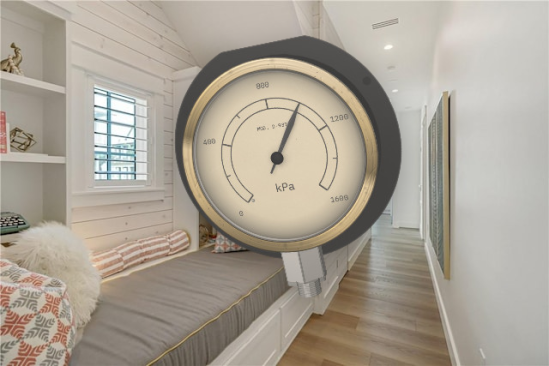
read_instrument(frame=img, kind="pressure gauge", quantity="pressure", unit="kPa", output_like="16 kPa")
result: 1000 kPa
